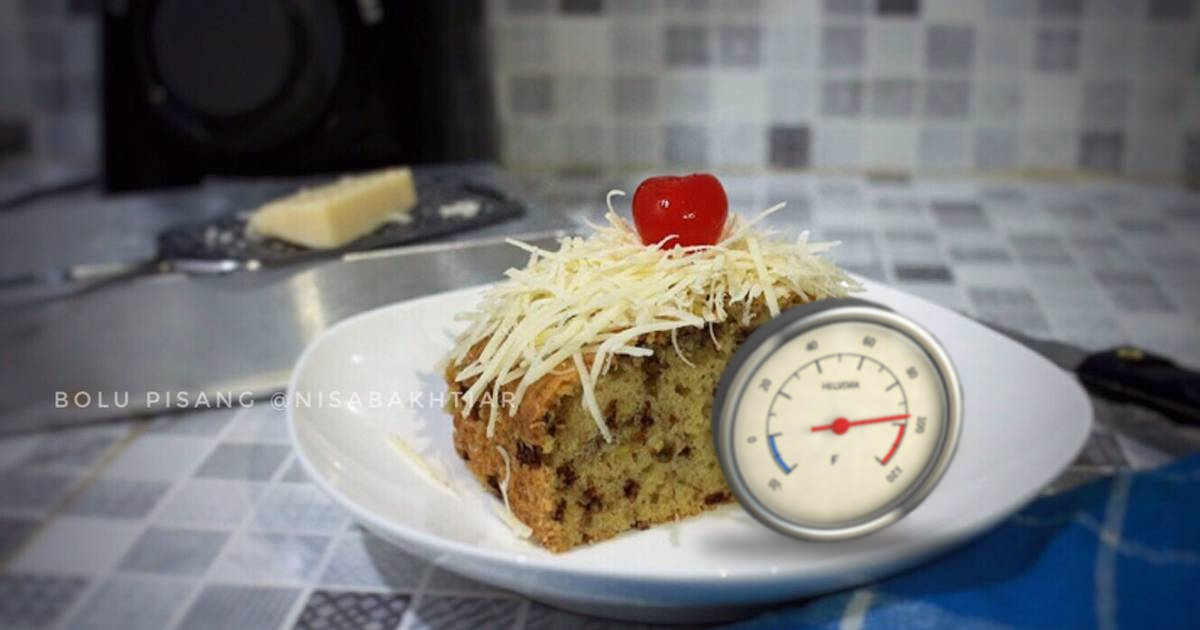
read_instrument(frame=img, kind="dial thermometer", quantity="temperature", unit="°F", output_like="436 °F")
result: 95 °F
